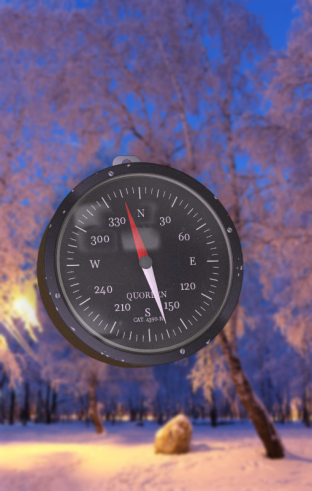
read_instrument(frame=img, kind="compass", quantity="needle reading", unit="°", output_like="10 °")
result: 345 °
